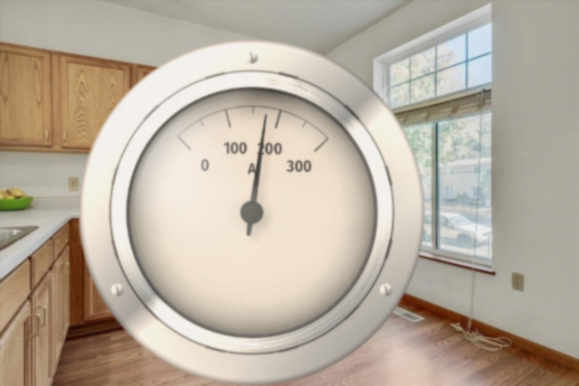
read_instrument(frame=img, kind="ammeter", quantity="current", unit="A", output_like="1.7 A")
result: 175 A
